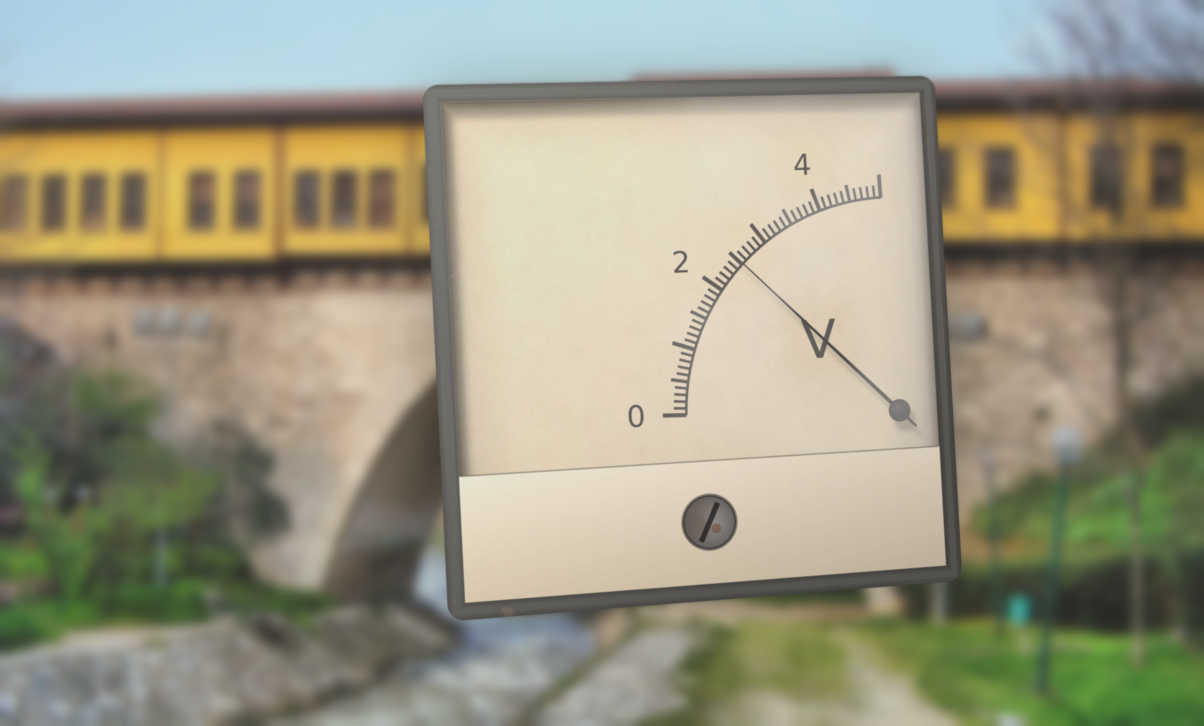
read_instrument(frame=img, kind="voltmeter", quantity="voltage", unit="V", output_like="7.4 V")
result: 2.5 V
